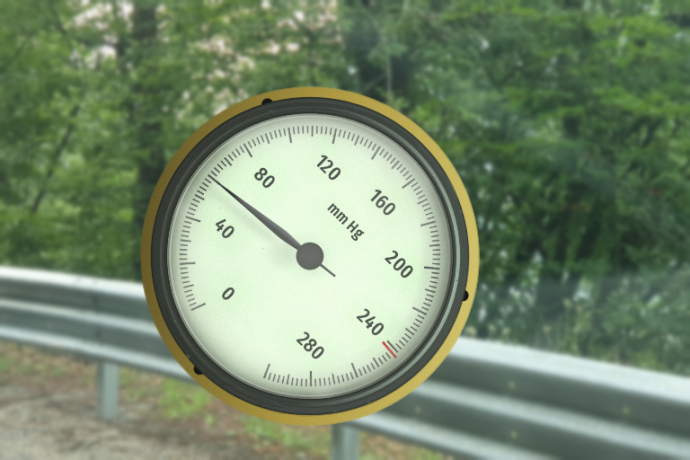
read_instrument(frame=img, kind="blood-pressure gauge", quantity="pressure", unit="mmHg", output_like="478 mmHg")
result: 60 mmHg
